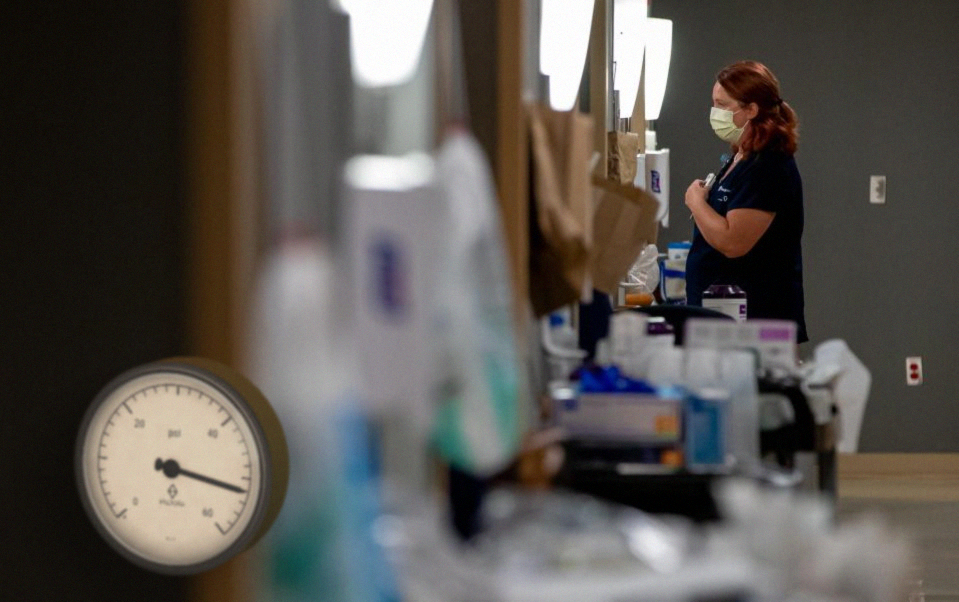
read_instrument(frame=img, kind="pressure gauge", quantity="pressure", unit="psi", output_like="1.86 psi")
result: 52 psi
